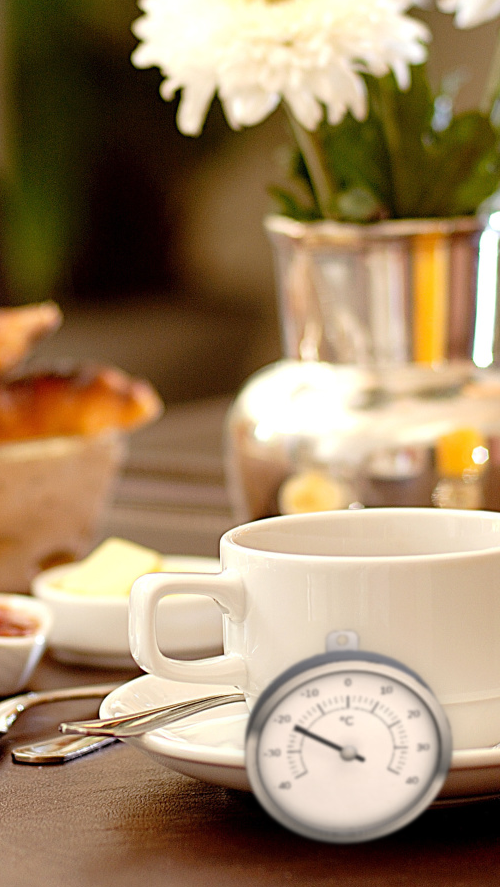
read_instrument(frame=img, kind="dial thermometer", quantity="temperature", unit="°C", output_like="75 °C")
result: -20 °C
